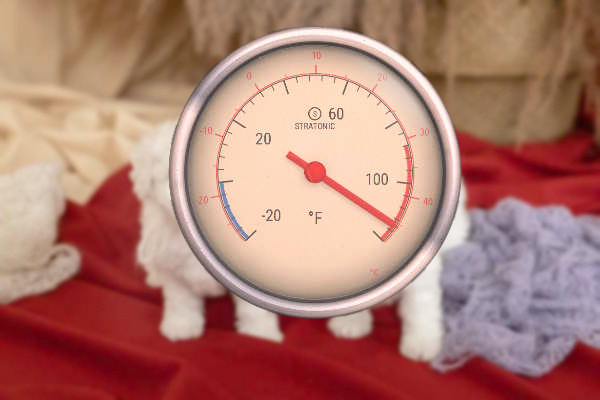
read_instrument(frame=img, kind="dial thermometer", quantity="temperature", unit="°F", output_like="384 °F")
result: 114 °F
